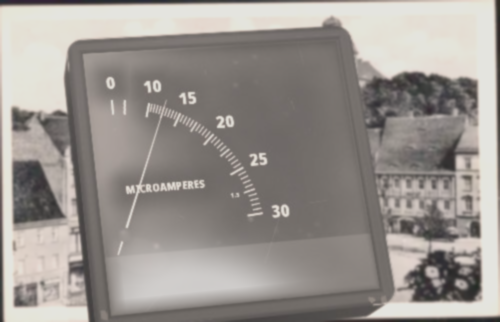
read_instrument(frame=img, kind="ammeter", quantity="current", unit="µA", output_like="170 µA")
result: 12.5 µA
